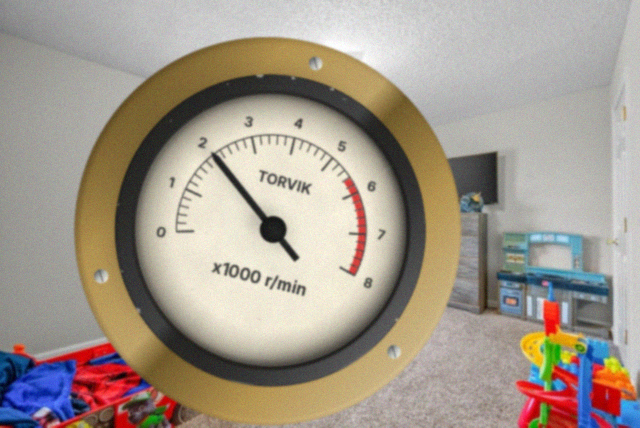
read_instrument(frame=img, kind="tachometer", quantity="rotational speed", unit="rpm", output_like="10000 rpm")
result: 2000 rpm
